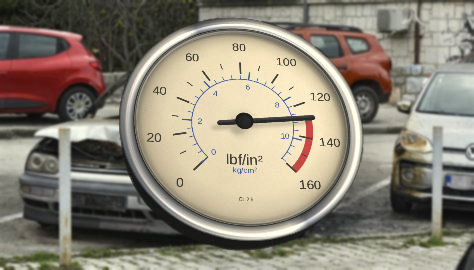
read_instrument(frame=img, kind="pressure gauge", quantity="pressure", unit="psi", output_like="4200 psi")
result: 130 psi
